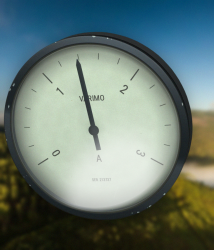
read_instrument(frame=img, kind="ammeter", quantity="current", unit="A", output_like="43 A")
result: 1.4 A
